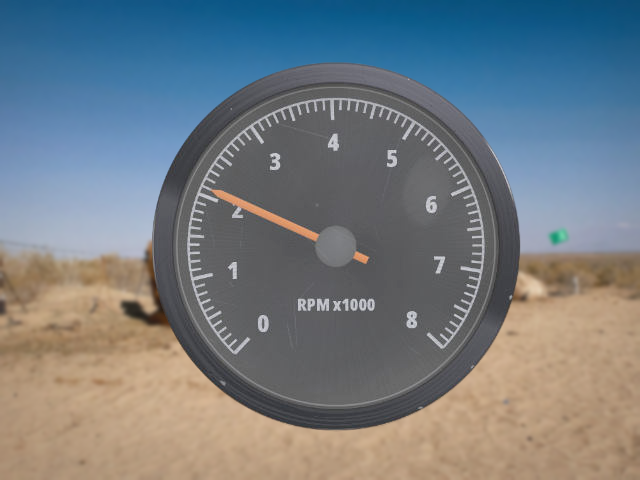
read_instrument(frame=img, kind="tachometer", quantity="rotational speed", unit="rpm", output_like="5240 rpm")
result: 2100 rpm
